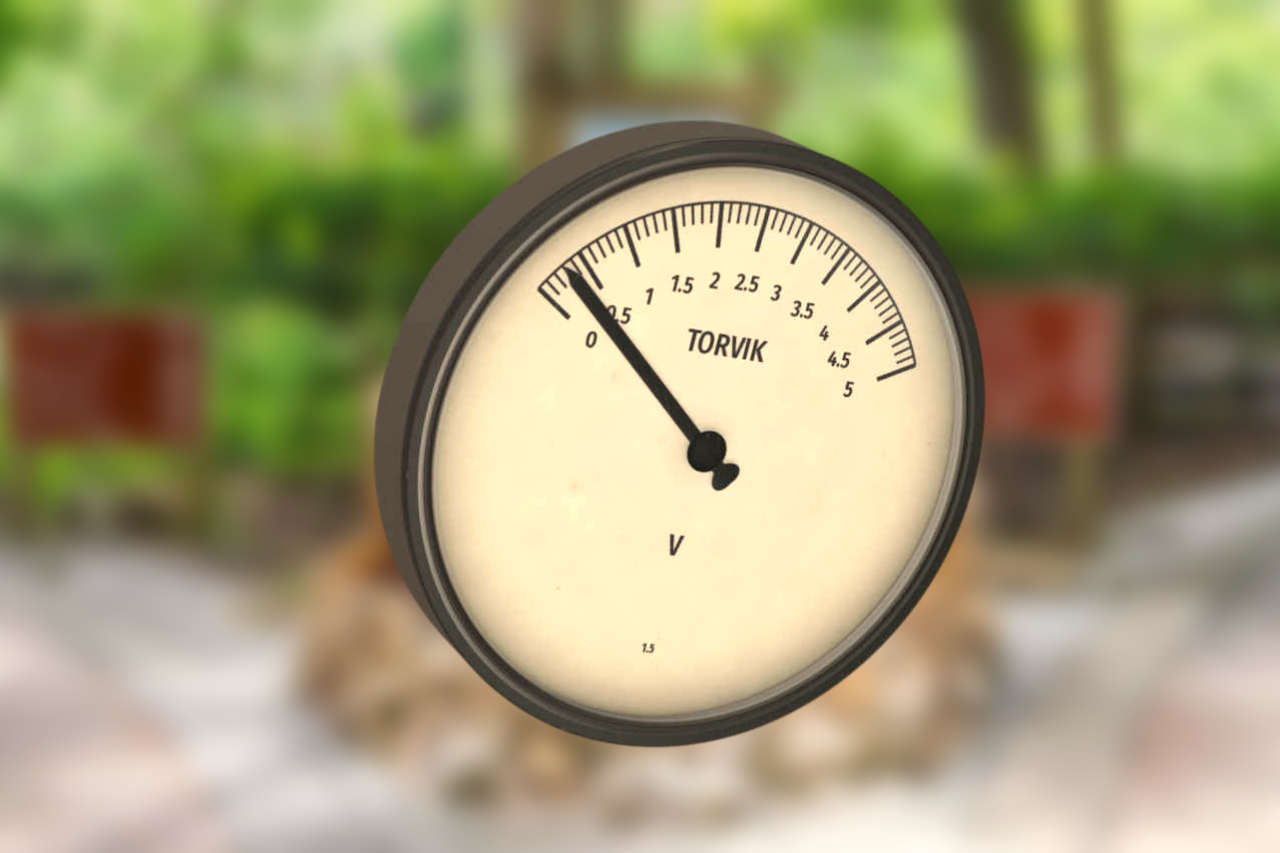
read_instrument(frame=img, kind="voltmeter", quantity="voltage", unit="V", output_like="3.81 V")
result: 0.3 V
